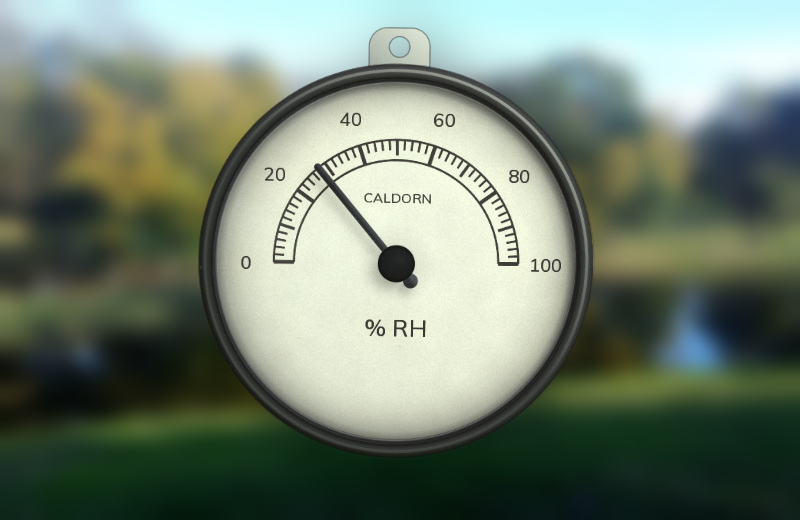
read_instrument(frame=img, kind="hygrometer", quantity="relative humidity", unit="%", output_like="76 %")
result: 28 %
